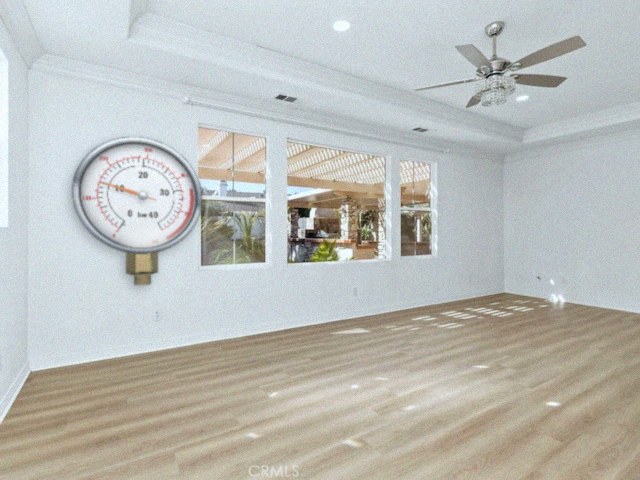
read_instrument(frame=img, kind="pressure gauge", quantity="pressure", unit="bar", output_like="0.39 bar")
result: 10 bar
